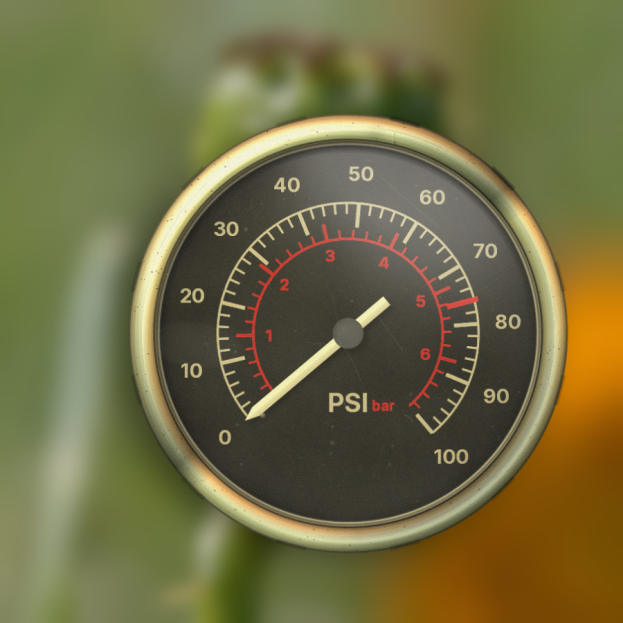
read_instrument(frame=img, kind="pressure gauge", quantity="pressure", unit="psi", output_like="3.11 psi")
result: 0 psi
